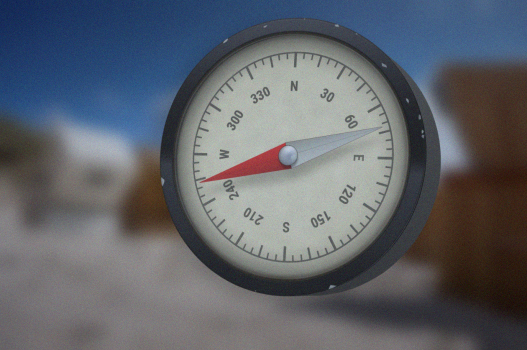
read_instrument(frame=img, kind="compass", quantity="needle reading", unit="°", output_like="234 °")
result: 252.5 °
